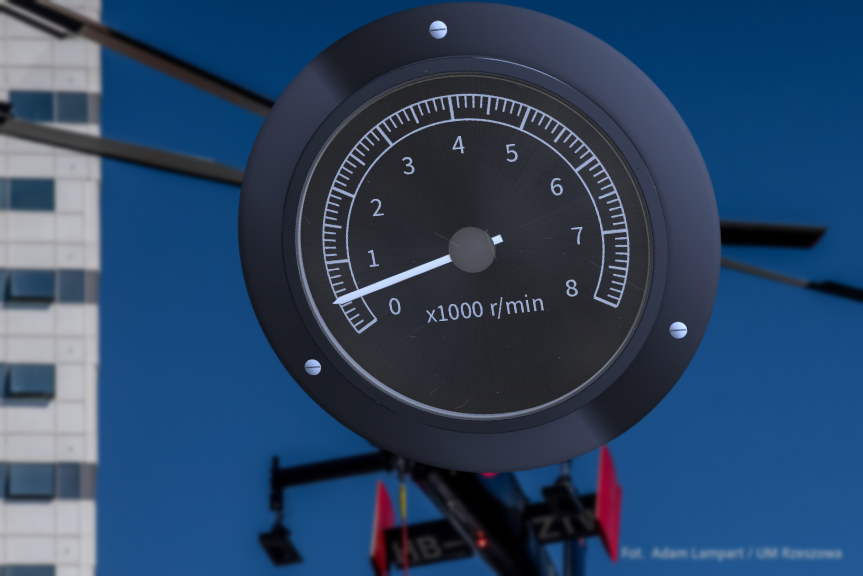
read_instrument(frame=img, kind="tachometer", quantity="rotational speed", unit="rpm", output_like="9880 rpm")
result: 500 rpm
